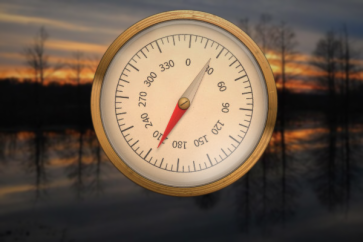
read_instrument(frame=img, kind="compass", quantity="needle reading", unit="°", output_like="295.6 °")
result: 205 °
